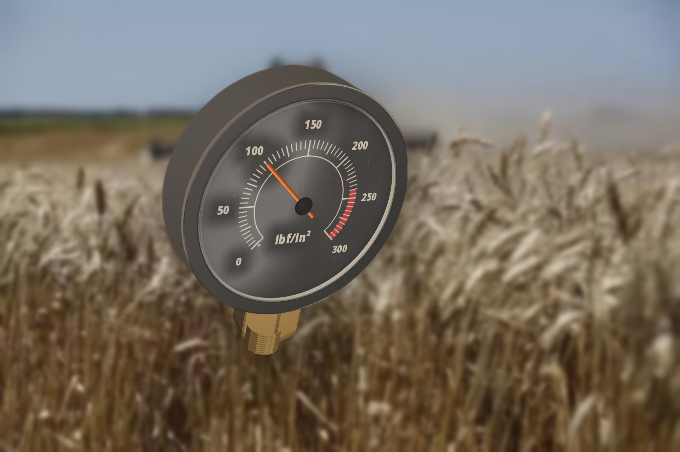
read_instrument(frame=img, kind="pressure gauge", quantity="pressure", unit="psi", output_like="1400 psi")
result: 100 psi
